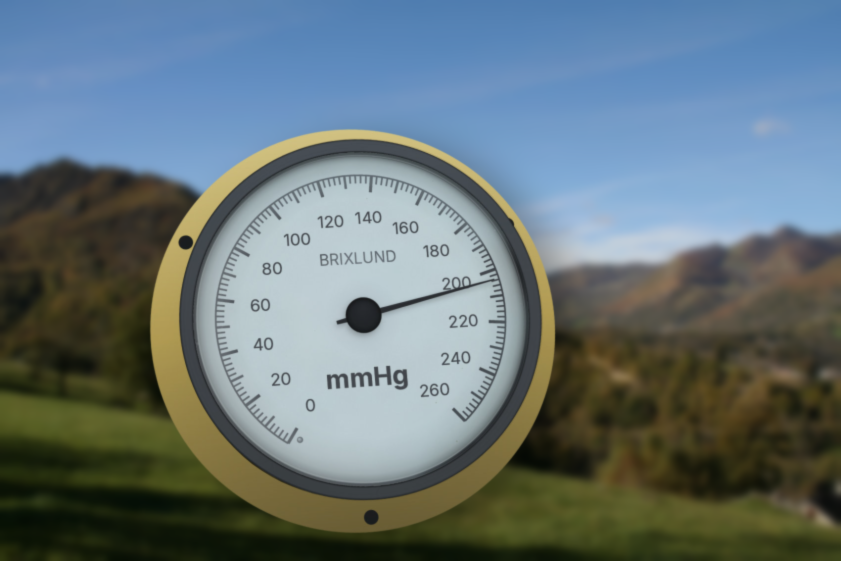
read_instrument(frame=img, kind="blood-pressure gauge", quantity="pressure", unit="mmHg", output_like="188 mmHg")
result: 204 mmHg
